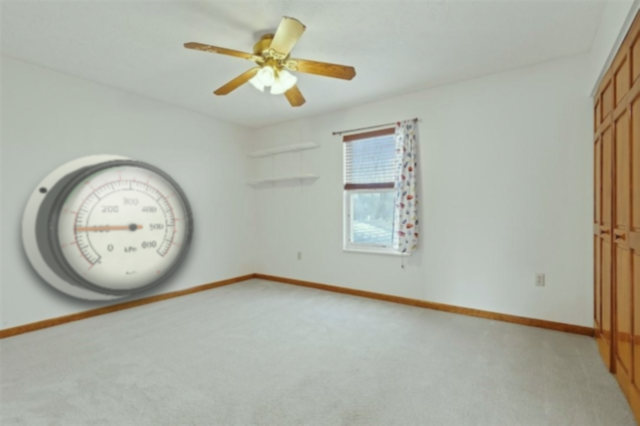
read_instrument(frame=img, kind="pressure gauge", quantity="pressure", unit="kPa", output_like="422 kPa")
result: 100 kPa
